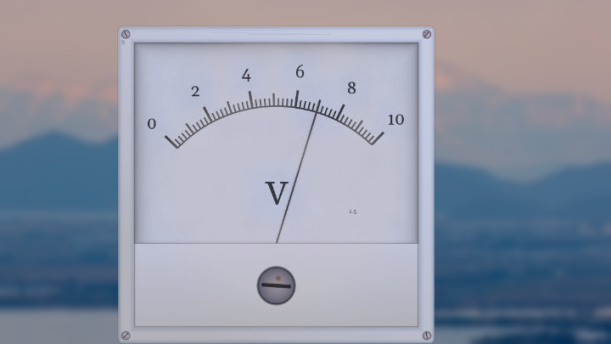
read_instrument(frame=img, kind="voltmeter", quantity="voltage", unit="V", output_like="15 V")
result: 7 V
